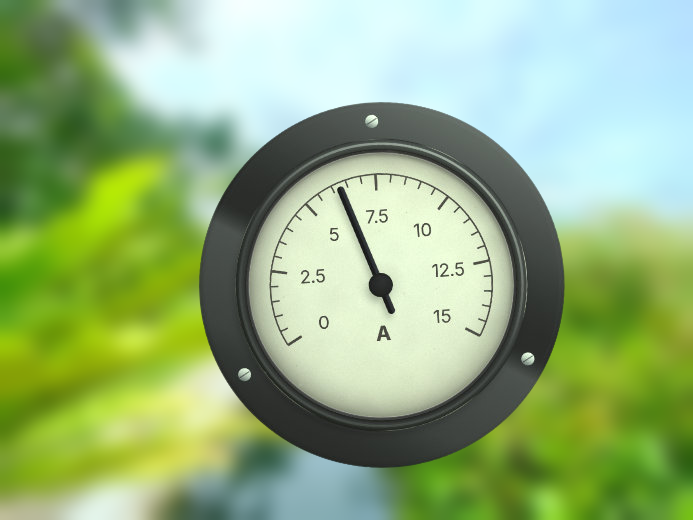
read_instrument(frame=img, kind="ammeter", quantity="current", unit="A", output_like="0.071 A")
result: 6.25 A
